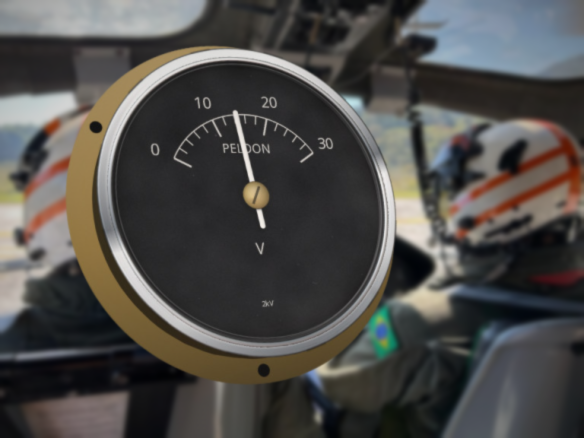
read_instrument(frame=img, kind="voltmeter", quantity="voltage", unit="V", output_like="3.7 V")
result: 14 V
